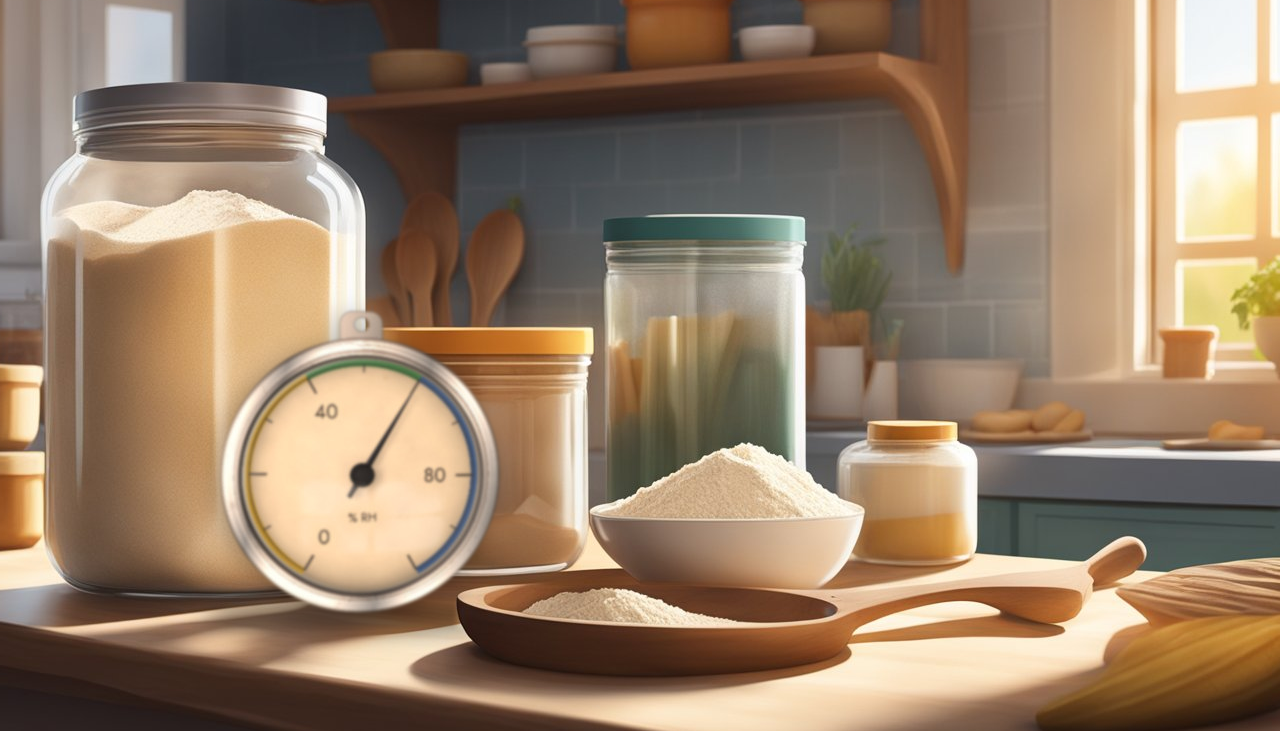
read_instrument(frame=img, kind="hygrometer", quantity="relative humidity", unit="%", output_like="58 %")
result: 60 %
